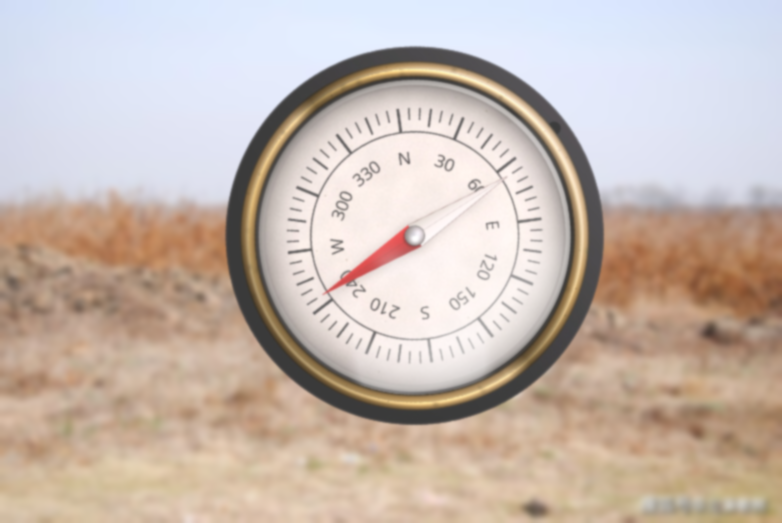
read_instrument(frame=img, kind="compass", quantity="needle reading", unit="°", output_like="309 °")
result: 245 °
